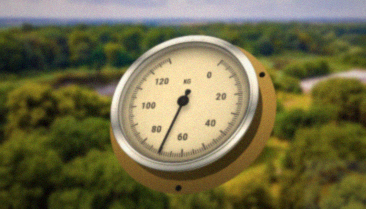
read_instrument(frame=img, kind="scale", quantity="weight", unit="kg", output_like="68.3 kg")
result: 70 kg
